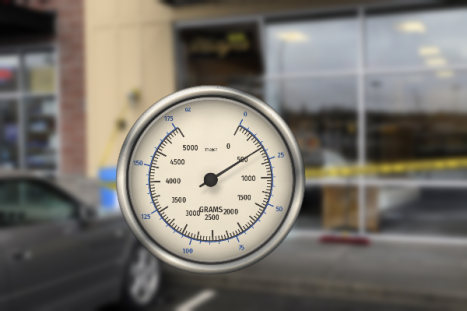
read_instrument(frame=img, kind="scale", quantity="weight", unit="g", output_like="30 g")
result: 500 g
